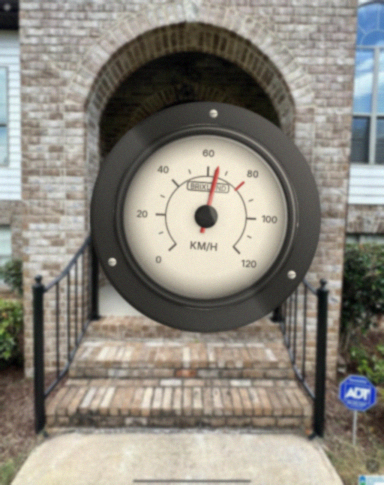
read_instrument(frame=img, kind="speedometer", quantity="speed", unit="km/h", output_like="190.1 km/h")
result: 65 km/h
